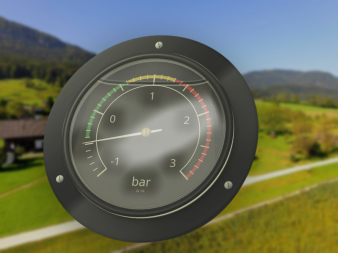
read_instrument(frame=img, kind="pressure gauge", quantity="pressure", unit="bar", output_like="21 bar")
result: -0.5 bar
